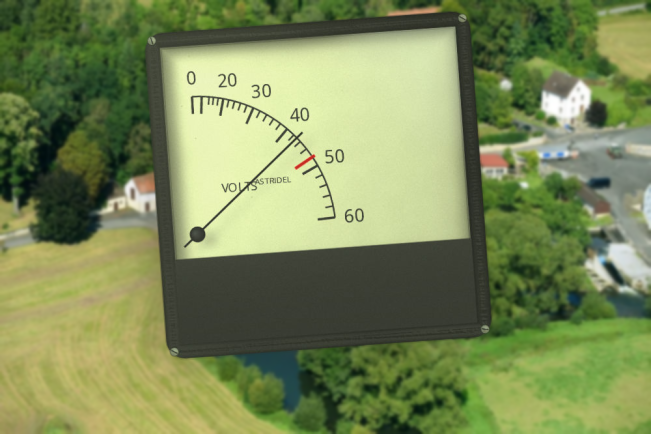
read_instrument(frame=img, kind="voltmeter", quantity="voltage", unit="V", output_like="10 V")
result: 43 V
